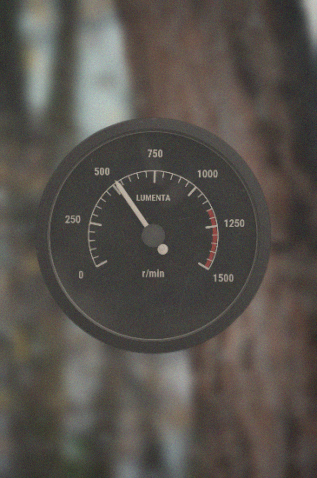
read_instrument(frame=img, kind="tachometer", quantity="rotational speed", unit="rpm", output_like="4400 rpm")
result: 525 rpm
